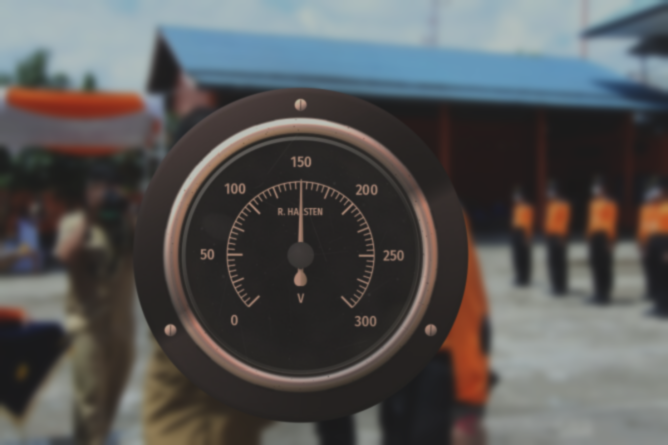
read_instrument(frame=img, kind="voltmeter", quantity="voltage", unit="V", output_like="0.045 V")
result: 150 V
